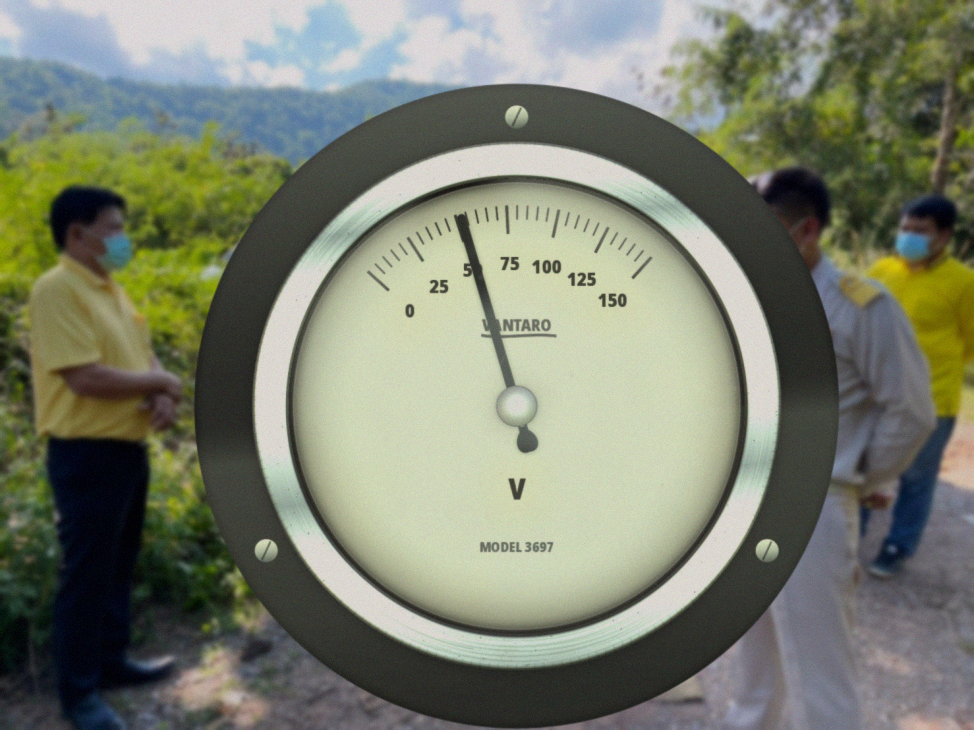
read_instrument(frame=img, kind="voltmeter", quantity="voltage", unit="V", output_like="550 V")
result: 52.5 V
